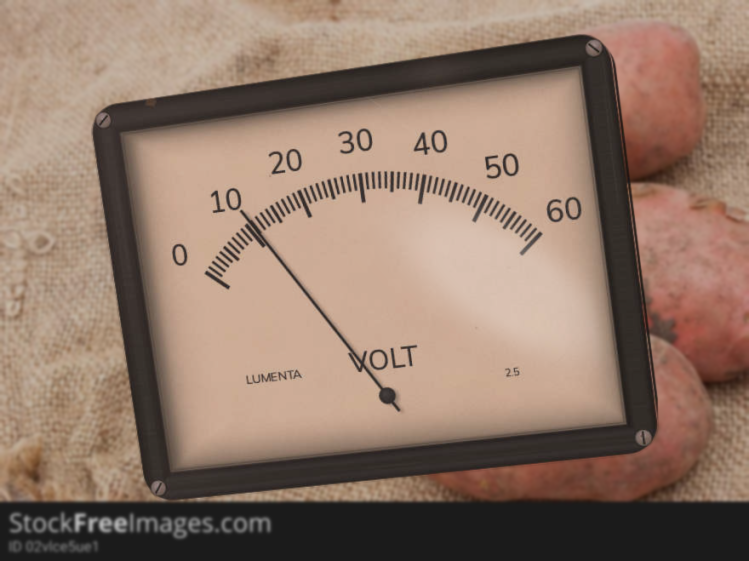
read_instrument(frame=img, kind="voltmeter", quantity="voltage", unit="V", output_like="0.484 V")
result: 11 V
